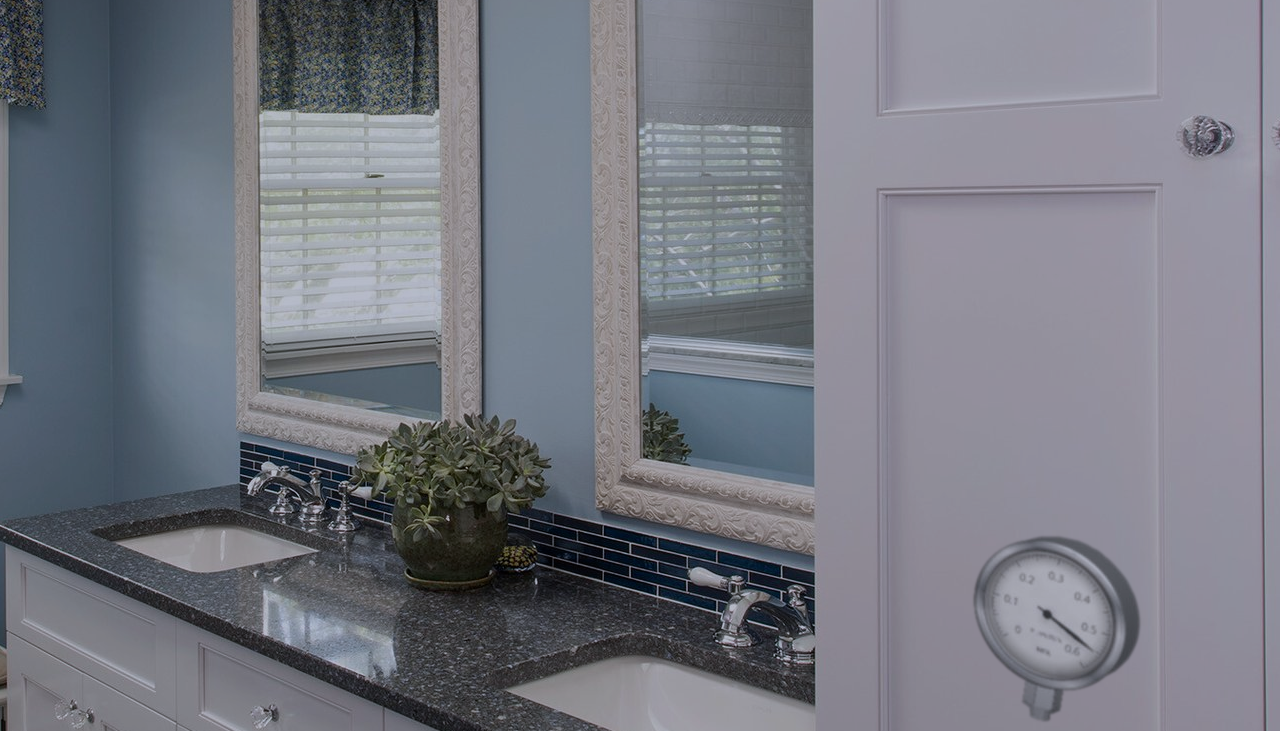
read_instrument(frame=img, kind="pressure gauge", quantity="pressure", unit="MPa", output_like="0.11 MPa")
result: 0.55 MPa
